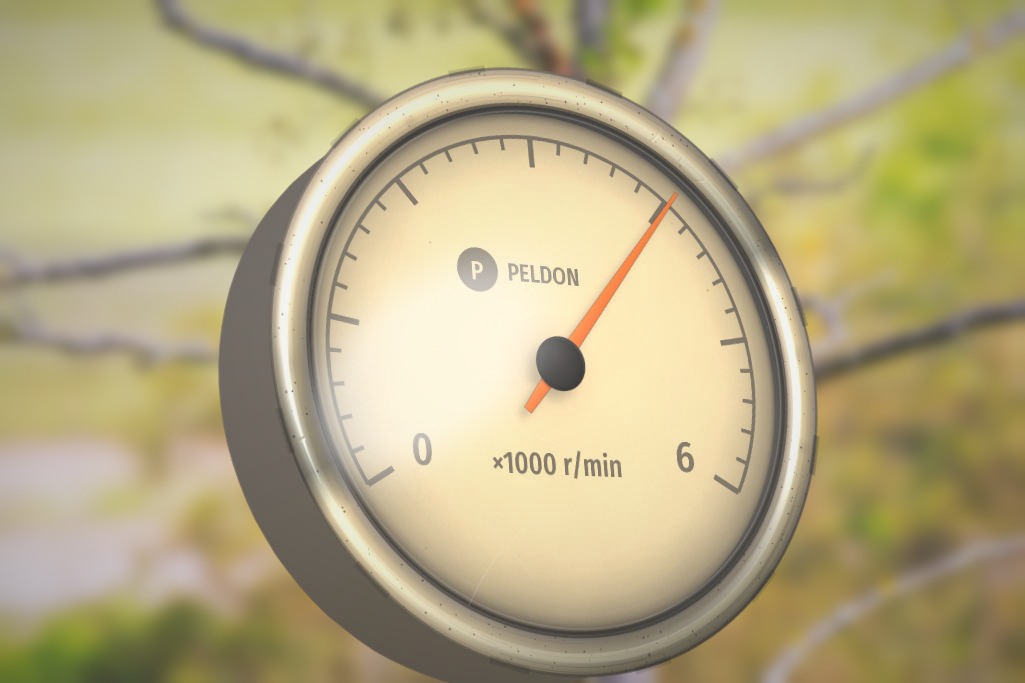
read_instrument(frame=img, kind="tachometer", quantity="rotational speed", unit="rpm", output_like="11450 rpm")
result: 4000 rpm
